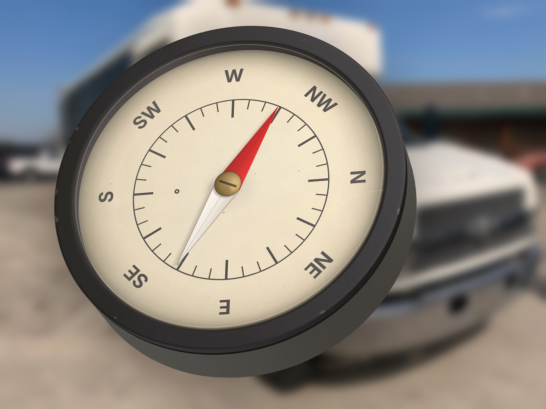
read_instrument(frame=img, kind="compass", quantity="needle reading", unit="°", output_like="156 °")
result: 300 °
